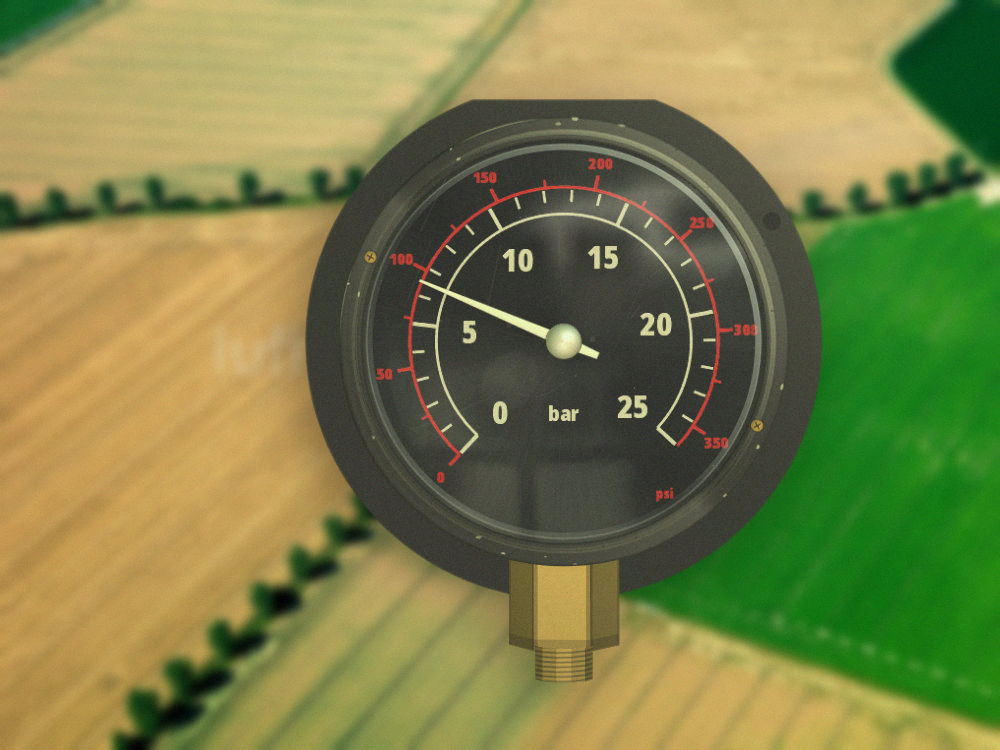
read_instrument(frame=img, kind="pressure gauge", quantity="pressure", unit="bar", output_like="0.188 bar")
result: 6.5 bar
